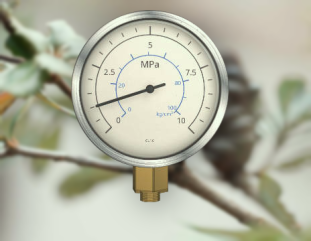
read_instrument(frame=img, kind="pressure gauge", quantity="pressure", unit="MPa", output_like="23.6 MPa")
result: 1 MPa
